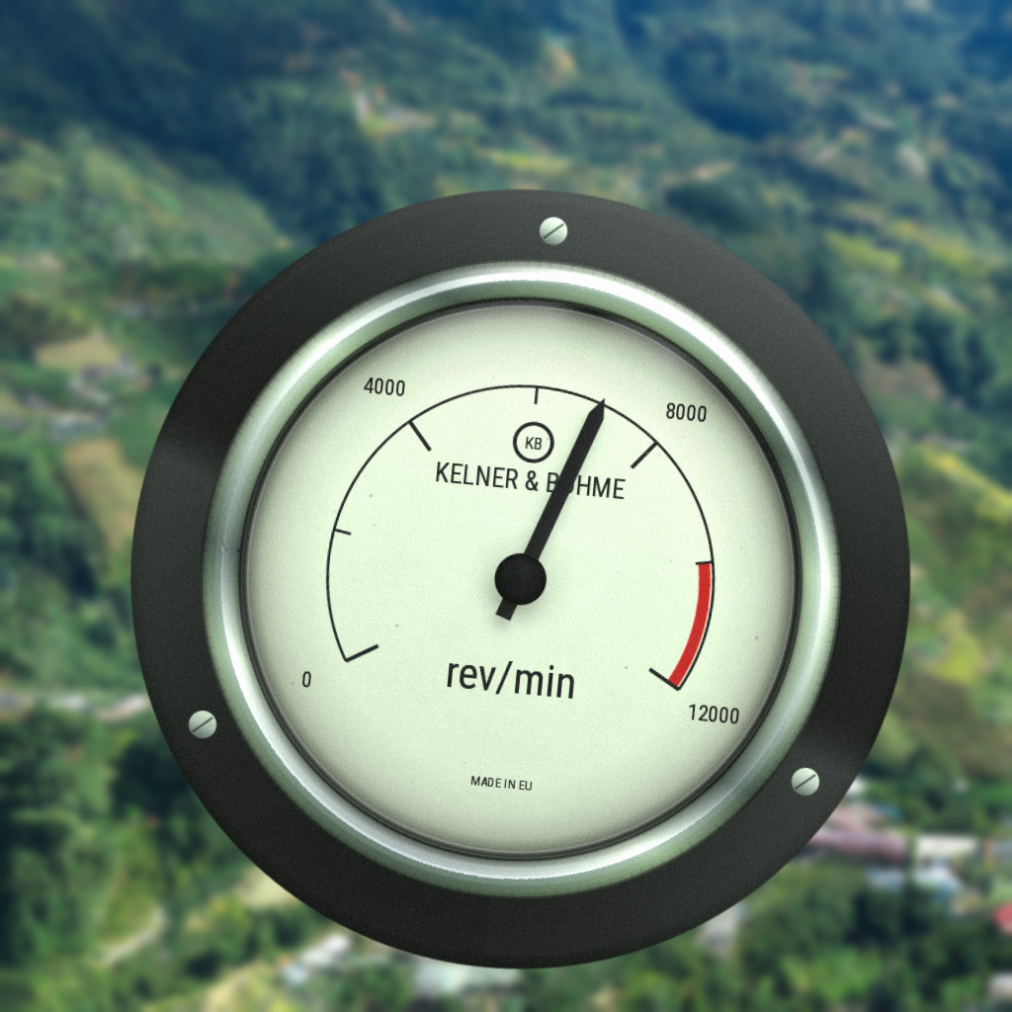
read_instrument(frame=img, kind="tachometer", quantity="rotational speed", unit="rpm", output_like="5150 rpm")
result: 7000 rpm
